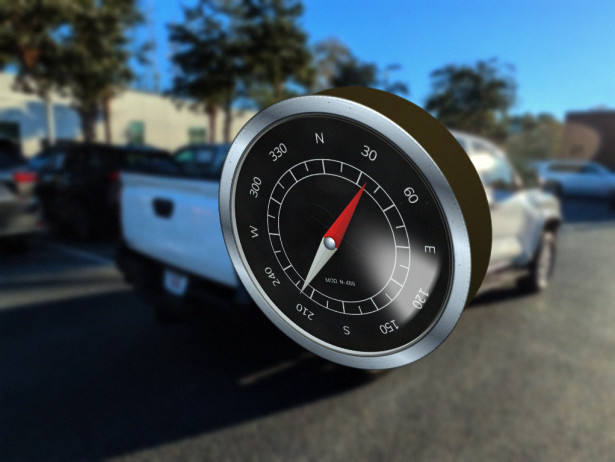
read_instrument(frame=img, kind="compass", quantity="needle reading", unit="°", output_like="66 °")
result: 37.5 °
